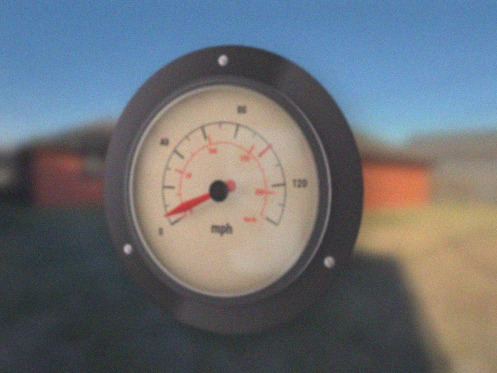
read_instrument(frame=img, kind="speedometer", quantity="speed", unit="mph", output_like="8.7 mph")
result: 5 mph
